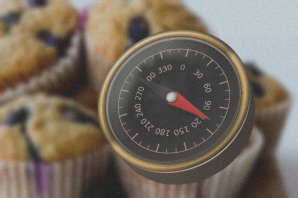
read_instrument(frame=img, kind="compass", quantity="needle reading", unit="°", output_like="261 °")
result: 110 °
